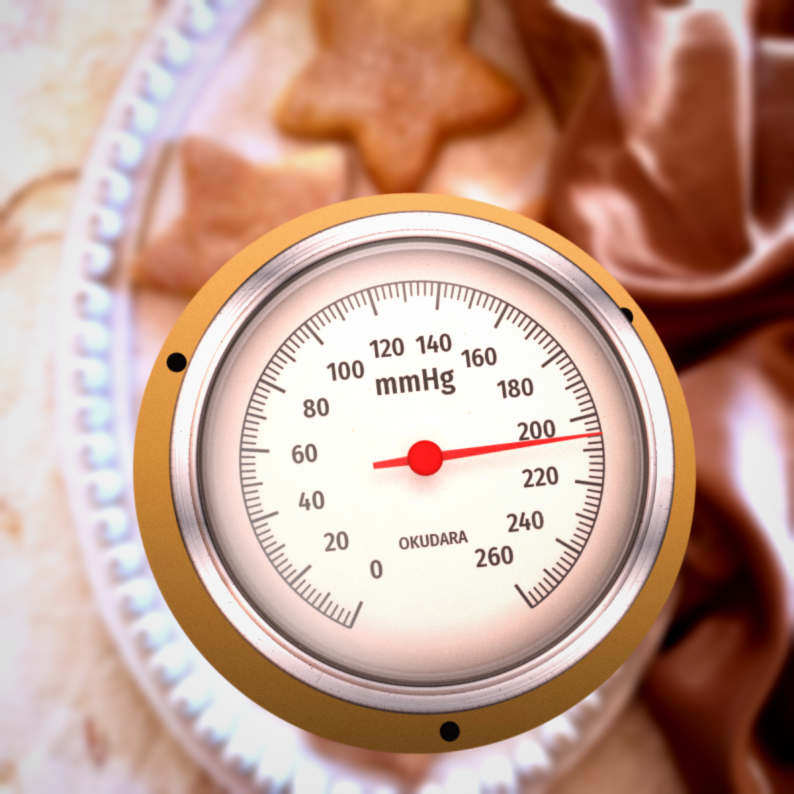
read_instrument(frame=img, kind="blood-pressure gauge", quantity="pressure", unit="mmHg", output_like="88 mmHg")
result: 206 mmHg
